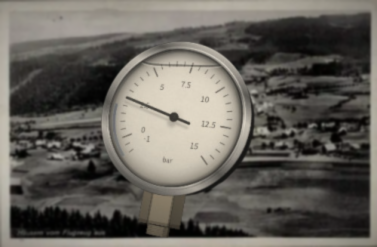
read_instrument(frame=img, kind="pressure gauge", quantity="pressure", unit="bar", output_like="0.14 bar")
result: 2.5 bar
